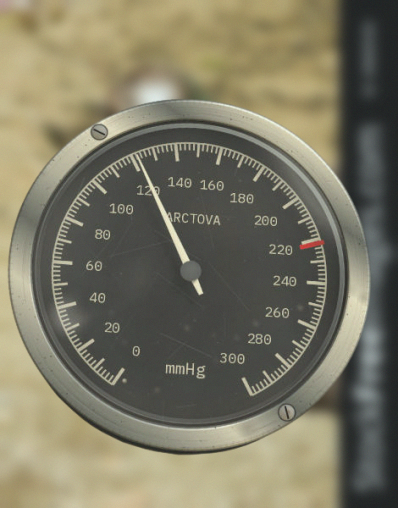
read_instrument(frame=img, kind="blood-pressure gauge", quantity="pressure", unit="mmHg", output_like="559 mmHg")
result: 122 mmHg
